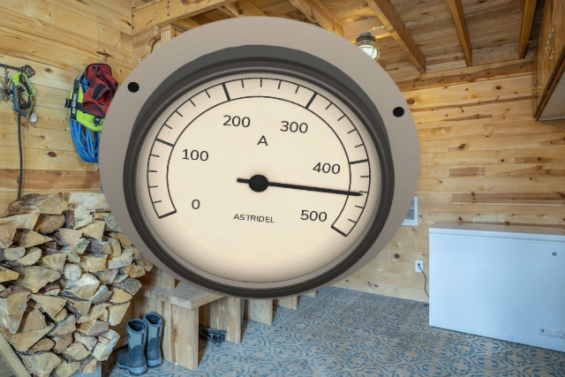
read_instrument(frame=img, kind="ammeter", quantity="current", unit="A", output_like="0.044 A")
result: 440 A
